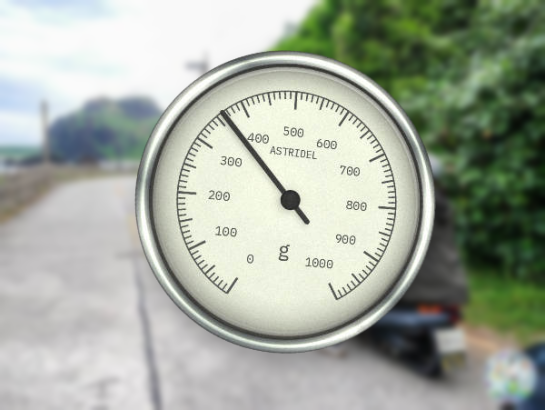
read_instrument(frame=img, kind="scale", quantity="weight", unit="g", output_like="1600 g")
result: 360 g
